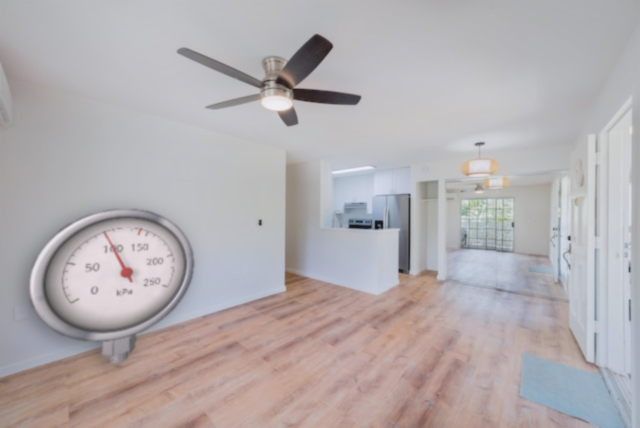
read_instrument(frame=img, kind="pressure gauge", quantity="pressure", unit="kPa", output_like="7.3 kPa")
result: 100 kPa
